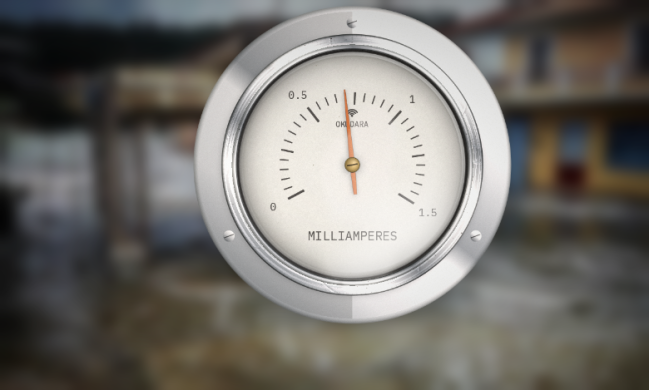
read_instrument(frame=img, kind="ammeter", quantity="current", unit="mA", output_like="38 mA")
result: 0.7 mA
